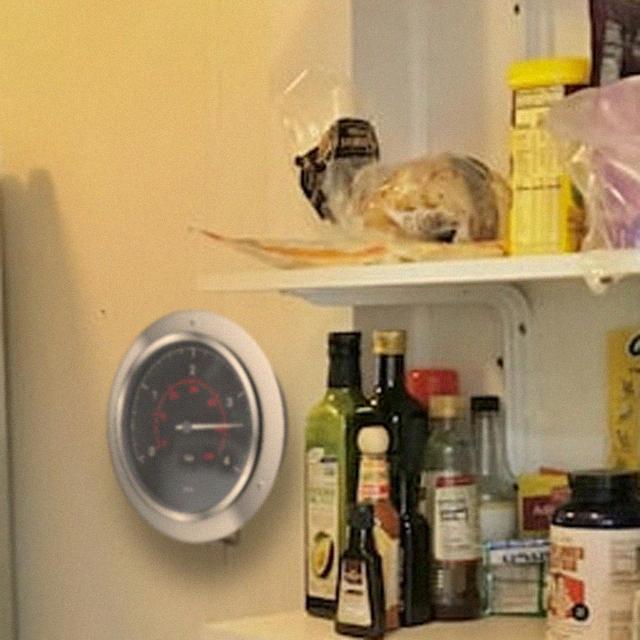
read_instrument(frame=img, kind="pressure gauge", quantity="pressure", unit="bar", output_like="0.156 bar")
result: 3.4 bar
